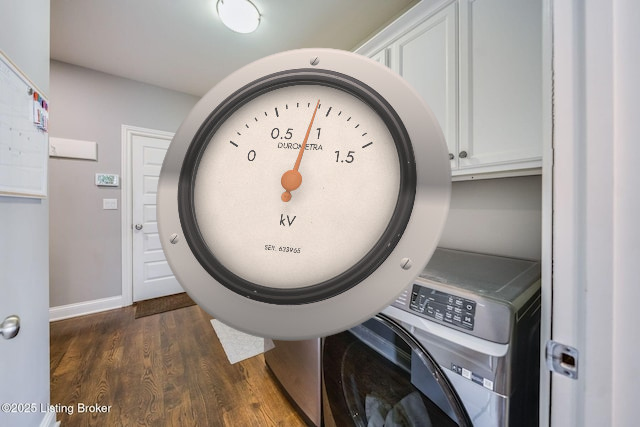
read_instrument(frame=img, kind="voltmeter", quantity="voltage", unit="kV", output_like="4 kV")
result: 0.9 kV
